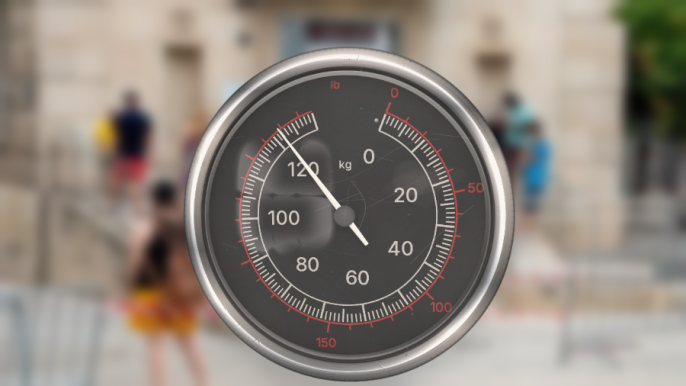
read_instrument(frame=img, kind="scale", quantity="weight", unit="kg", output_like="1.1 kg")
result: 122 kg
